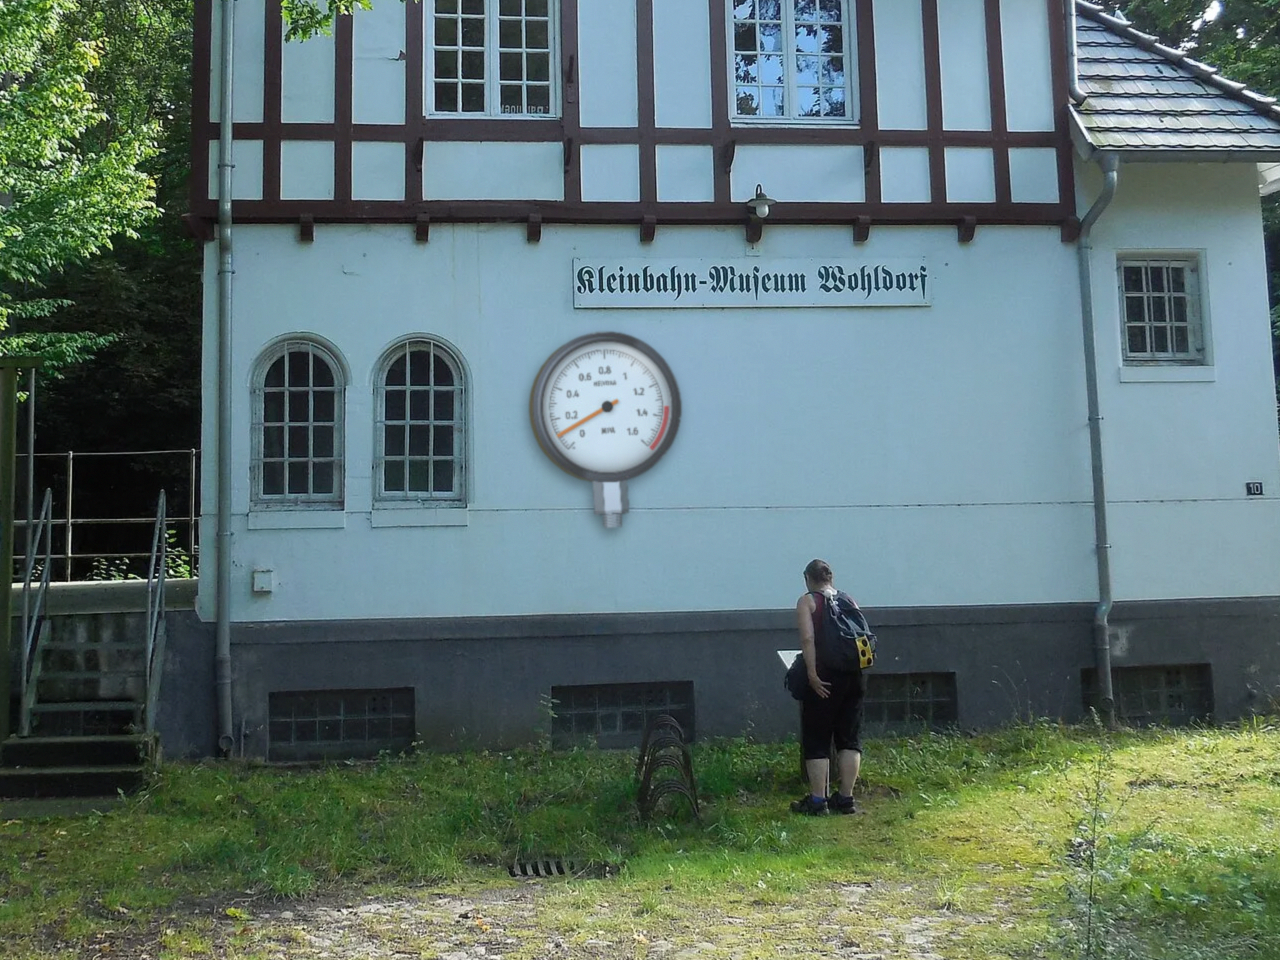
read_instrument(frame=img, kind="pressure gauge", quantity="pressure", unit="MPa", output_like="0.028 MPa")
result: 0.1 MPa
